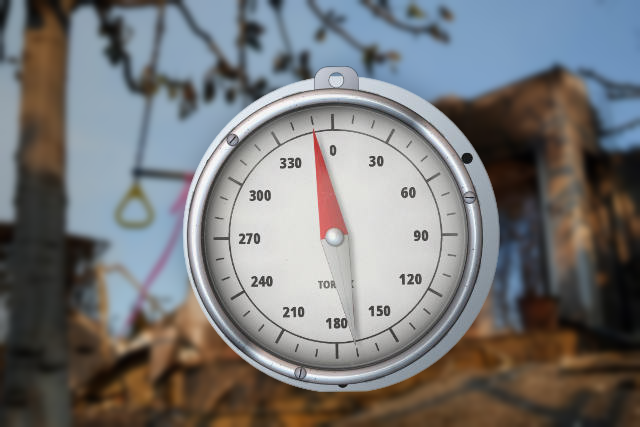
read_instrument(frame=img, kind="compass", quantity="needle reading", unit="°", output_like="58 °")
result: 350 °
